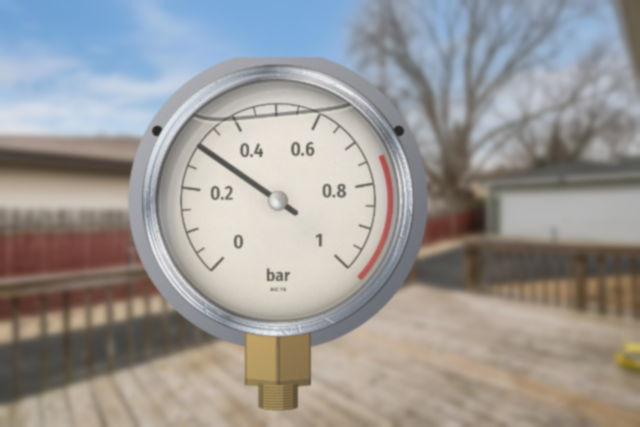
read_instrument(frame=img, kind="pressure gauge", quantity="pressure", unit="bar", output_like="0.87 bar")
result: 0.3 bar
